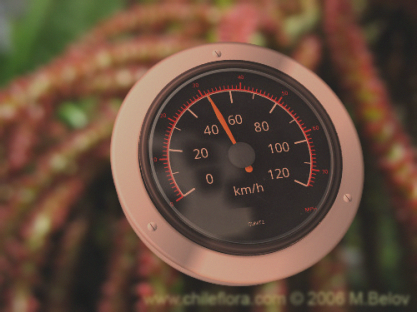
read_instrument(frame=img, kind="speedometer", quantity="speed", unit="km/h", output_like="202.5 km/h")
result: 50 km/h
